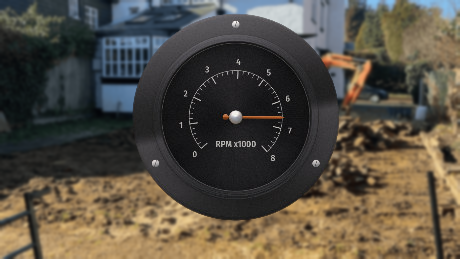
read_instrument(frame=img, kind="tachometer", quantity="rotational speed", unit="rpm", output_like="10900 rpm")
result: 6600 rpm
